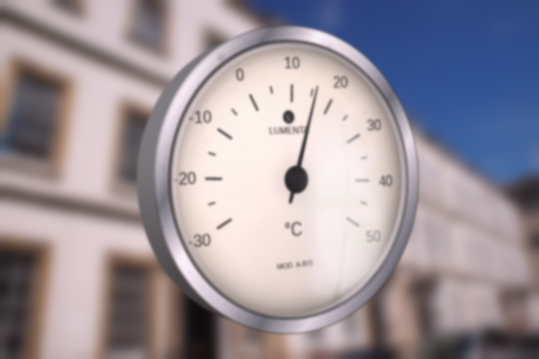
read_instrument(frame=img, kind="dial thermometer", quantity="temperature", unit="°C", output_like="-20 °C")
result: 15 °C
